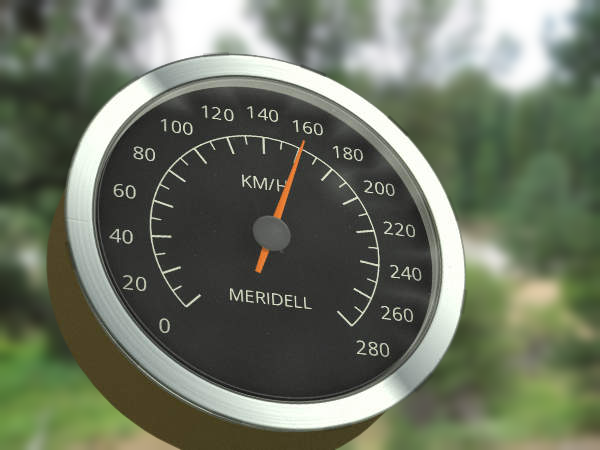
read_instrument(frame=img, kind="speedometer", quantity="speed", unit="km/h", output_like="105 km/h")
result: 160 km/h
